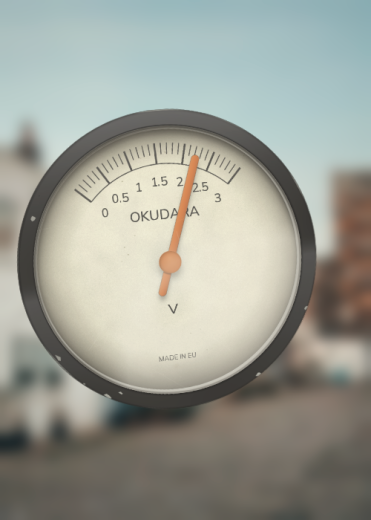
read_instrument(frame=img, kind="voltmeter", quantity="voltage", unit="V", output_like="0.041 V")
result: 2.2 V
